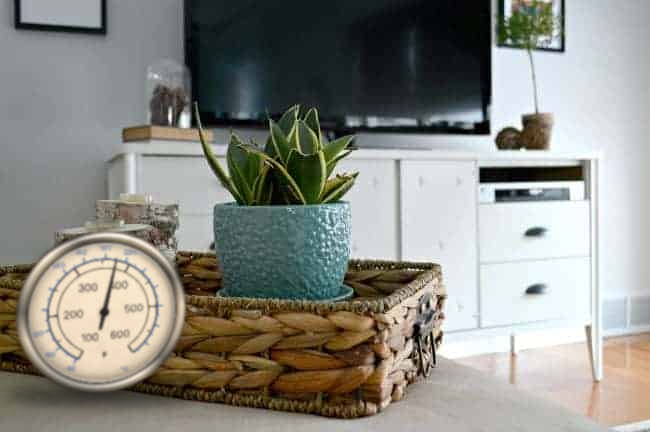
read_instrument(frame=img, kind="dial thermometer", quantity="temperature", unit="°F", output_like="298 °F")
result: 375 °F
